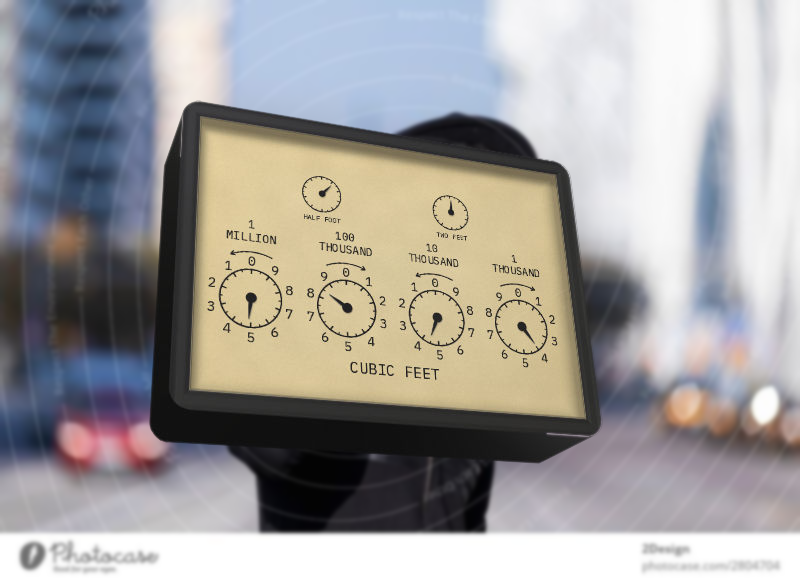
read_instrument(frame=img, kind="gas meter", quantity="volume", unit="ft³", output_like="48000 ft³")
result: 484400 ft³
